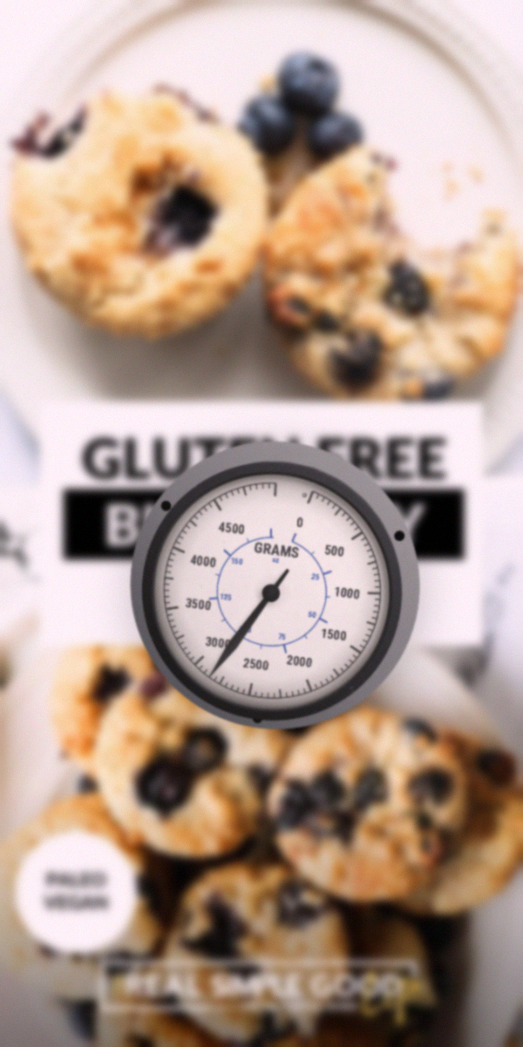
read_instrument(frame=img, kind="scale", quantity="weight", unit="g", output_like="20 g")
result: 2850 g
